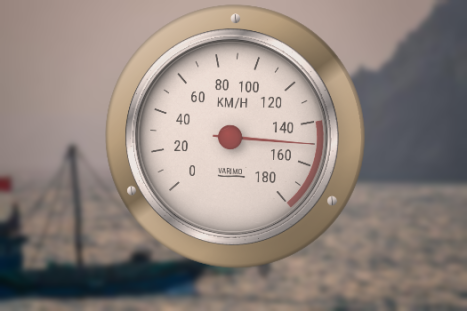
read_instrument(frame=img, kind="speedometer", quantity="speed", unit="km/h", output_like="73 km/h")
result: 150 km/h
